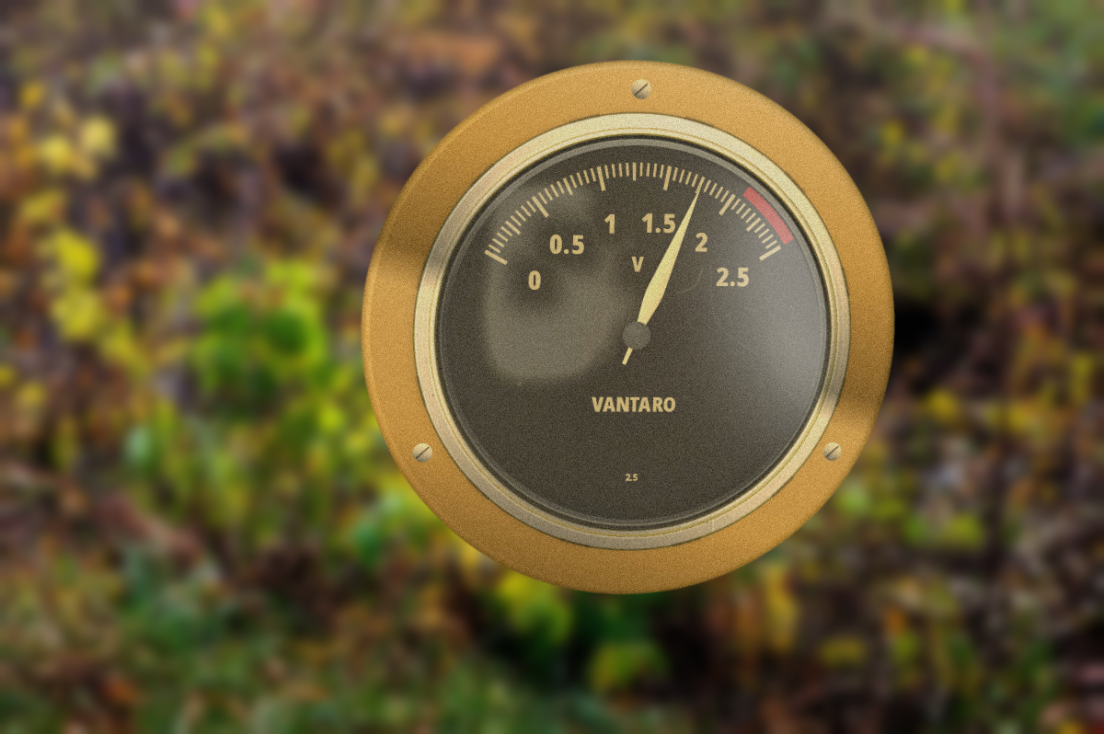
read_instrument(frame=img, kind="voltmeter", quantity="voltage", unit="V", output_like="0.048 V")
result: 1.75 V
